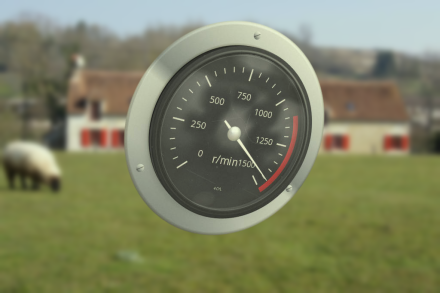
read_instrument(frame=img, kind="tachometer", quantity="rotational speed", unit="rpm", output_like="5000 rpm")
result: 1450 rpm
